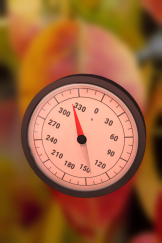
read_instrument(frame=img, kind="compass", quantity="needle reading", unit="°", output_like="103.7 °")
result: 320 °
